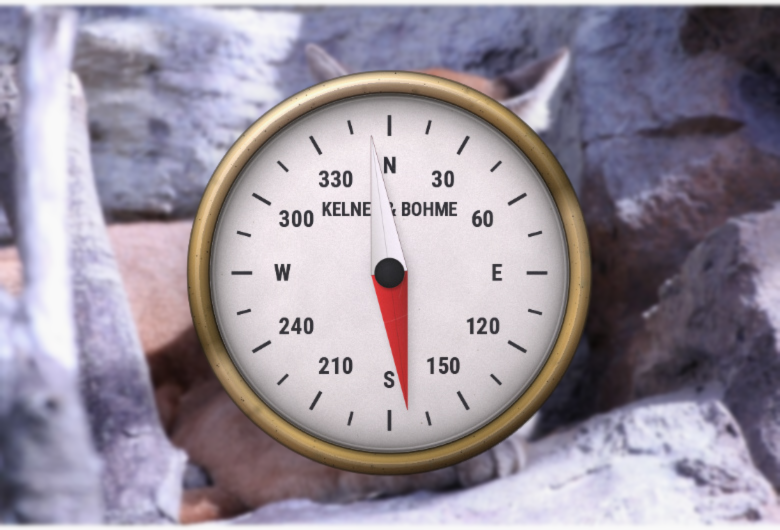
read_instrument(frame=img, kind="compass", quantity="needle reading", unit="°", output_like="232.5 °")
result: 172.5 °
